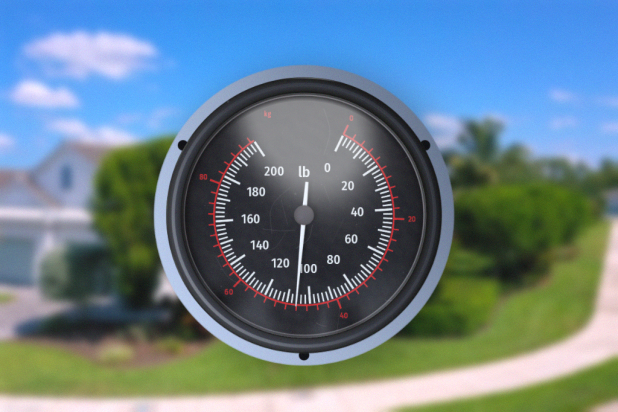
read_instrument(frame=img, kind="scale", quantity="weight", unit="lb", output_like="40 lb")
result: 106 lb
